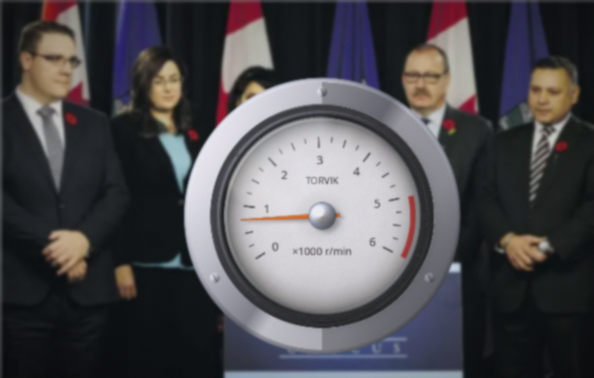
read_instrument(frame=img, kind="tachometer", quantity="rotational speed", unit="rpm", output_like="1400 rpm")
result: 750 rpm
